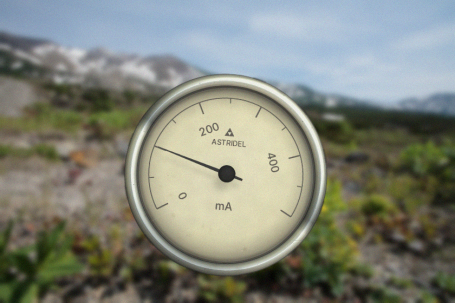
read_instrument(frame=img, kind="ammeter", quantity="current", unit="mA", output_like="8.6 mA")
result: 100 mA
